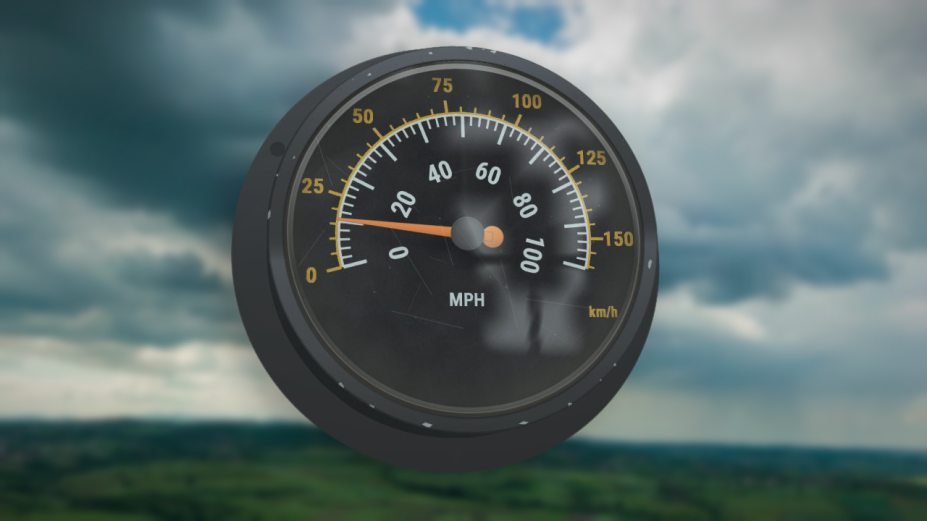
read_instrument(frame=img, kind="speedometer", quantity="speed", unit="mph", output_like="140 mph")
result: 10 mph
